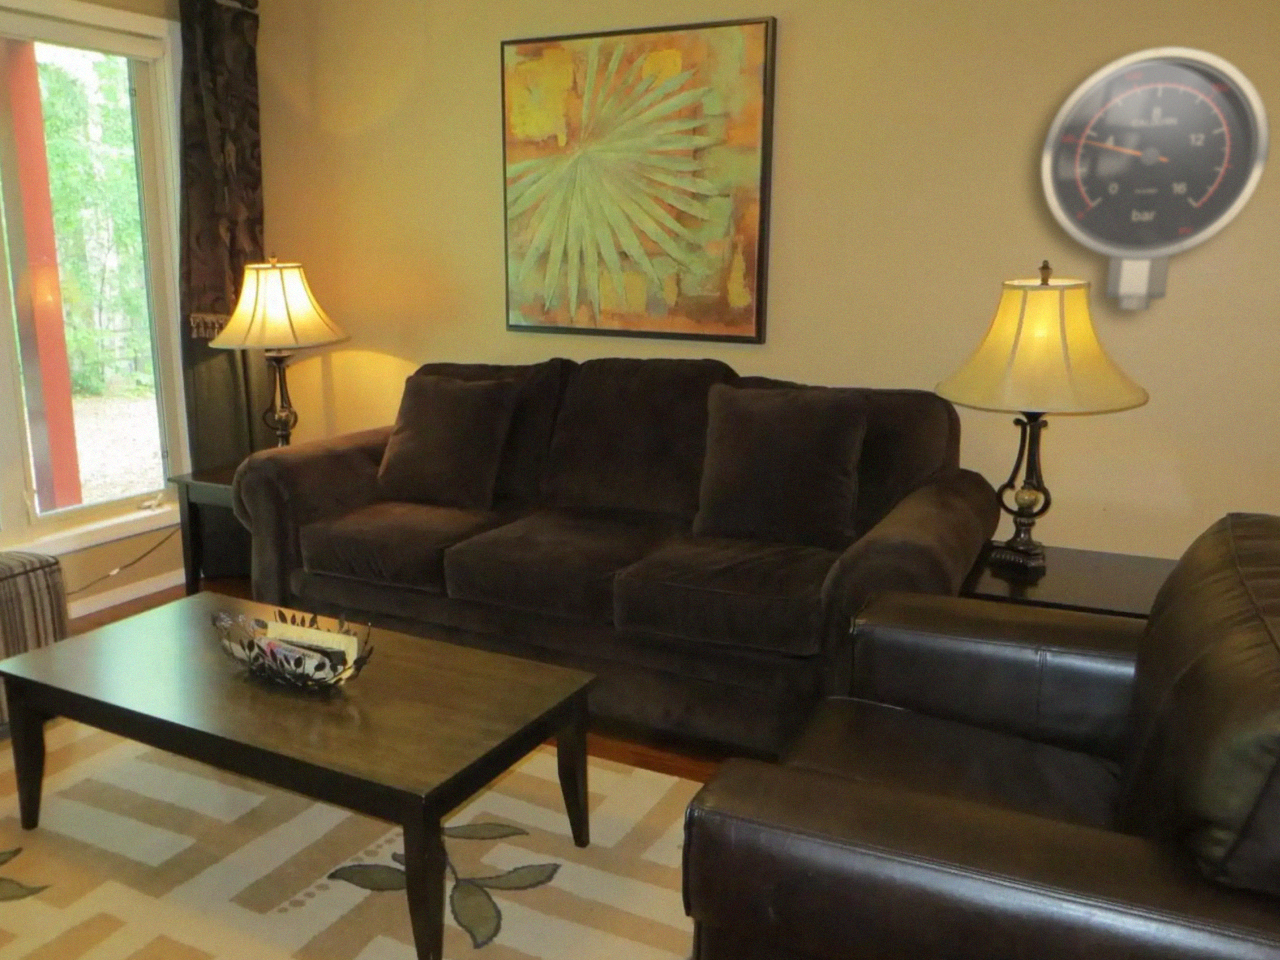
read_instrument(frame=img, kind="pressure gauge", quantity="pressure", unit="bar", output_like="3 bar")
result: 3.5 bar
